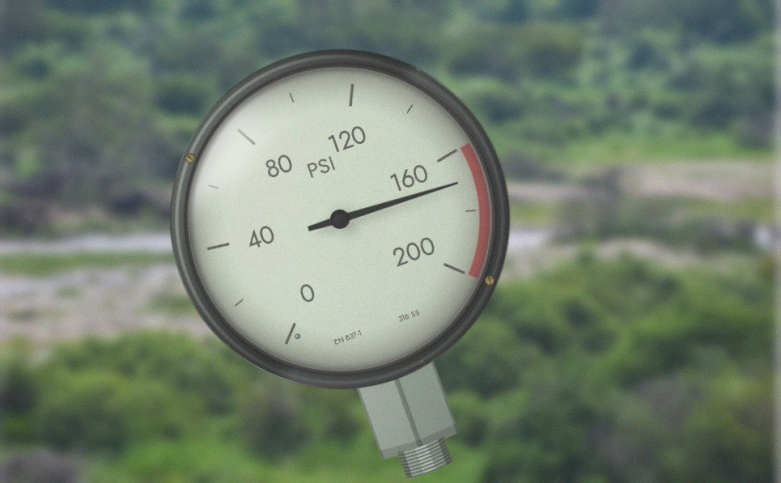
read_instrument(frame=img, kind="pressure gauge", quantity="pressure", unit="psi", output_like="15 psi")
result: 170 psi
